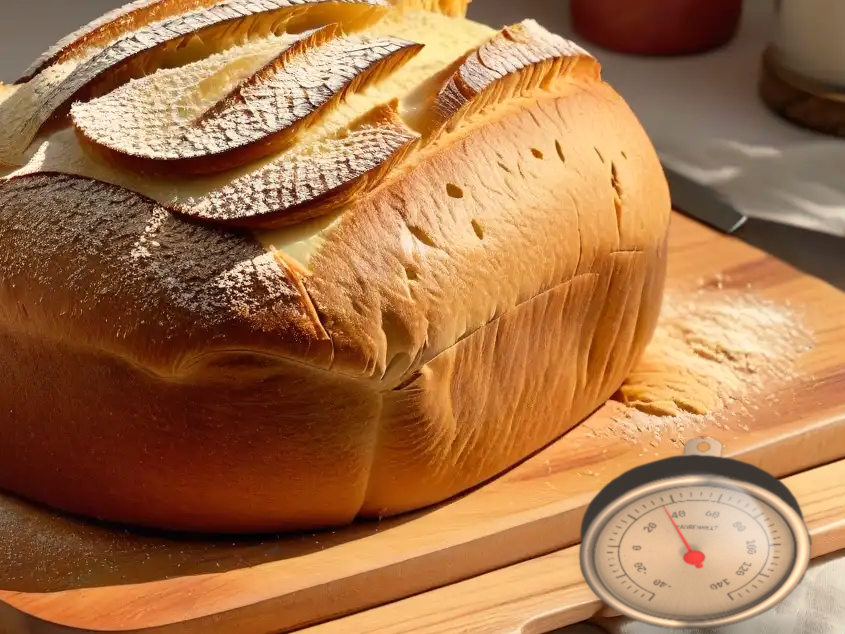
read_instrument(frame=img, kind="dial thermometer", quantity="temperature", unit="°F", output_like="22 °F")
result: 36 °F
